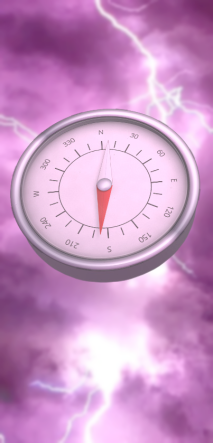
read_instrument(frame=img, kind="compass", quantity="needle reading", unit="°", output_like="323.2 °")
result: 187.5 °
